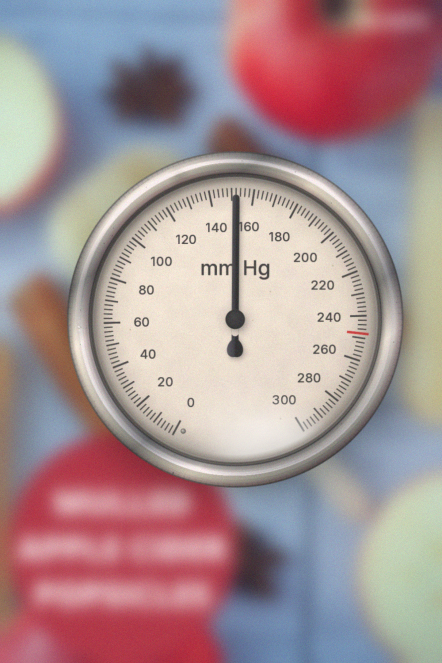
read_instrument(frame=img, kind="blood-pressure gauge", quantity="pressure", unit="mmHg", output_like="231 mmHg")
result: 152 mmHg
